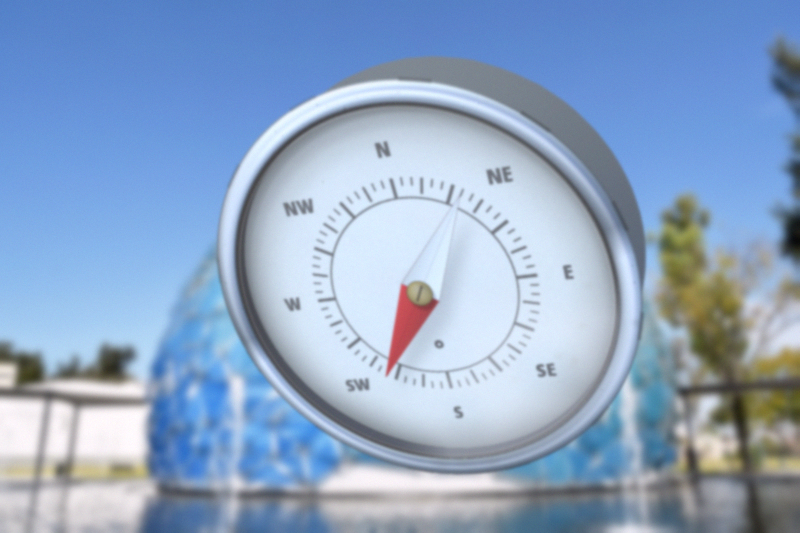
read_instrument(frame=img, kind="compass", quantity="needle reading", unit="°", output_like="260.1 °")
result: 215 °
